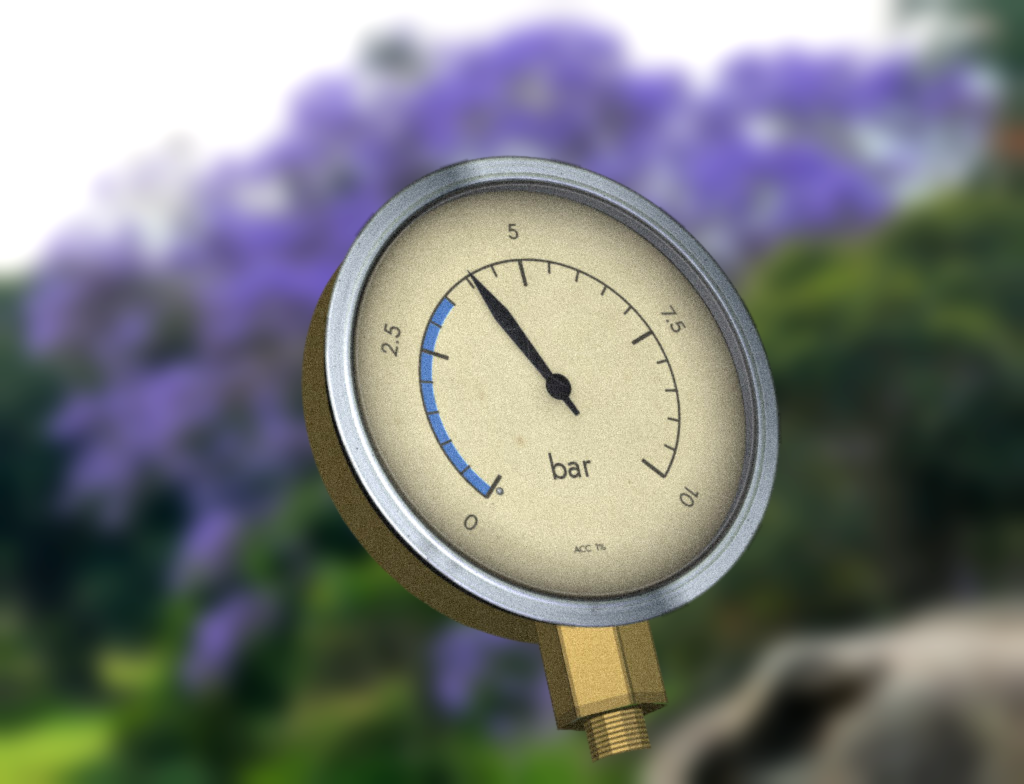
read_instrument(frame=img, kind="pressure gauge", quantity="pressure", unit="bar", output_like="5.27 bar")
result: 4 bar
